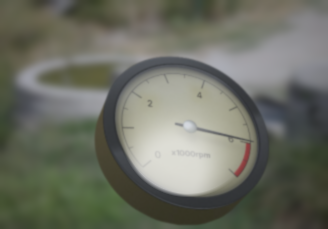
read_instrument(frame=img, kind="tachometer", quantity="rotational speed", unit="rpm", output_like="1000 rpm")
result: 6000 rpm
